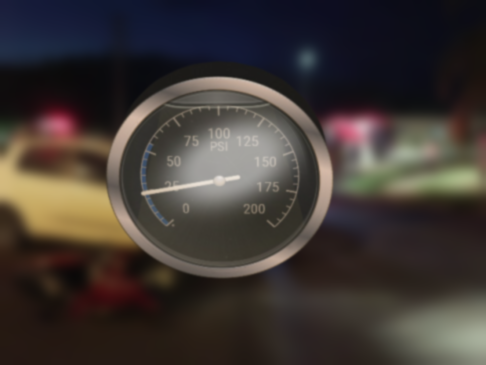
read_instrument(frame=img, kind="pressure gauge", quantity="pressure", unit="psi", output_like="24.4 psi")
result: 25 psi
